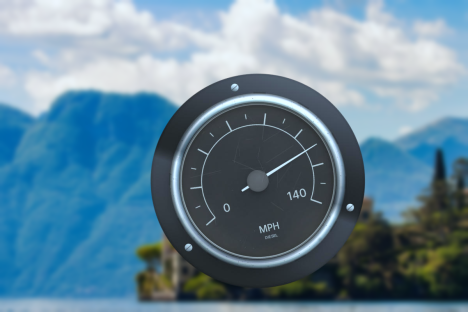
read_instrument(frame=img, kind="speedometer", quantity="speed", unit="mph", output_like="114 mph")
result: 110 mph
